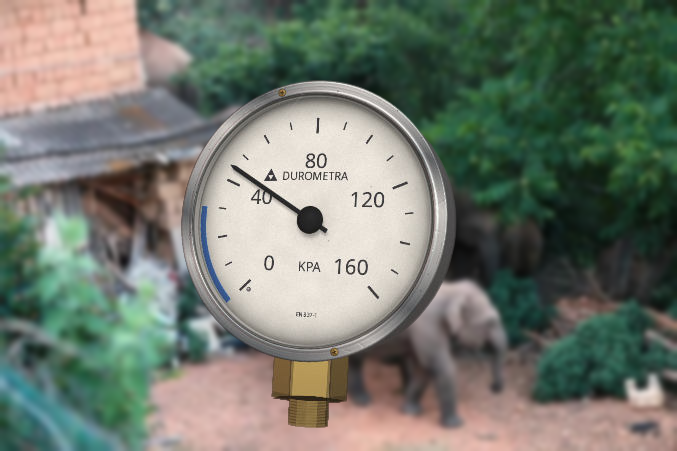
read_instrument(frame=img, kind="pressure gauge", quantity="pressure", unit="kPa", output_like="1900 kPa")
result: 45 kPa
